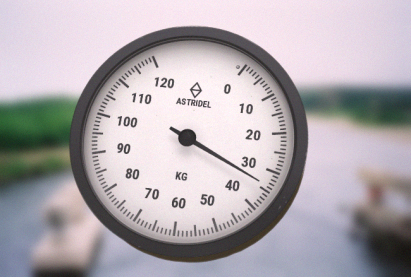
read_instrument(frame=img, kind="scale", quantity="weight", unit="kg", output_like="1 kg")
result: 34 kg
